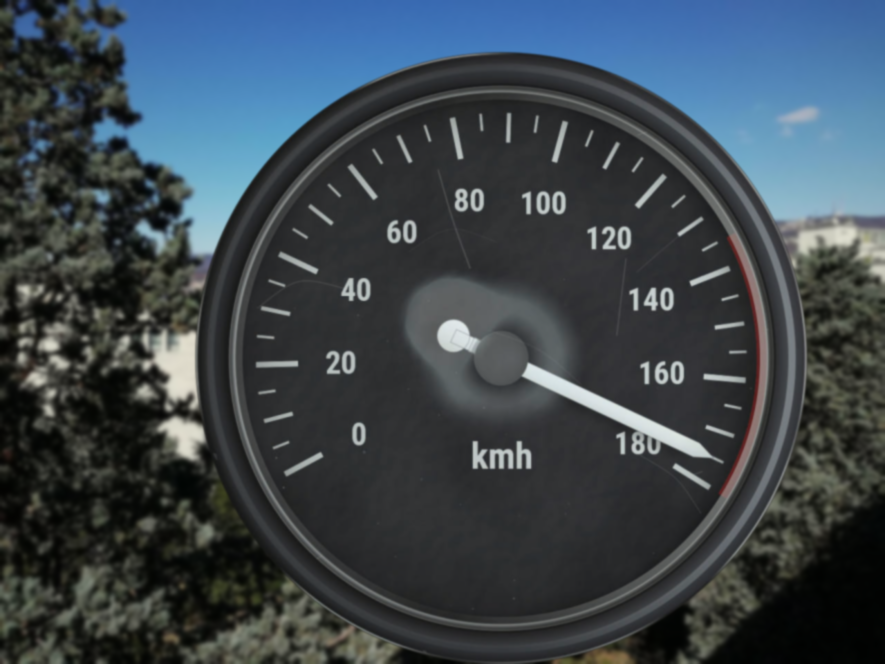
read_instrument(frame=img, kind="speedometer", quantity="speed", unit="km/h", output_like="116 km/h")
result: 175 km/h
